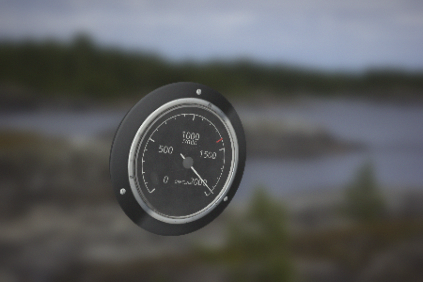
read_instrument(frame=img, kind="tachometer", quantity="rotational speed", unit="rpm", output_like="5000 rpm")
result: 1950 rpm
